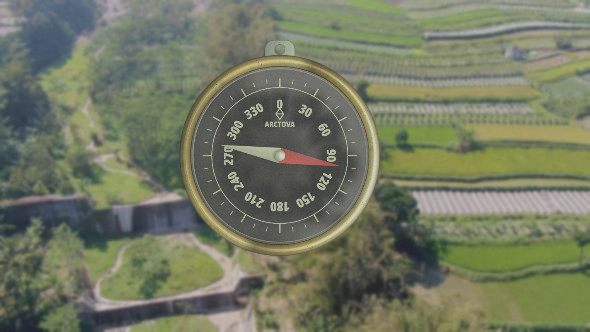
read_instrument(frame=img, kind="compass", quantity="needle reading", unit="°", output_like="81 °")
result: 100 °
